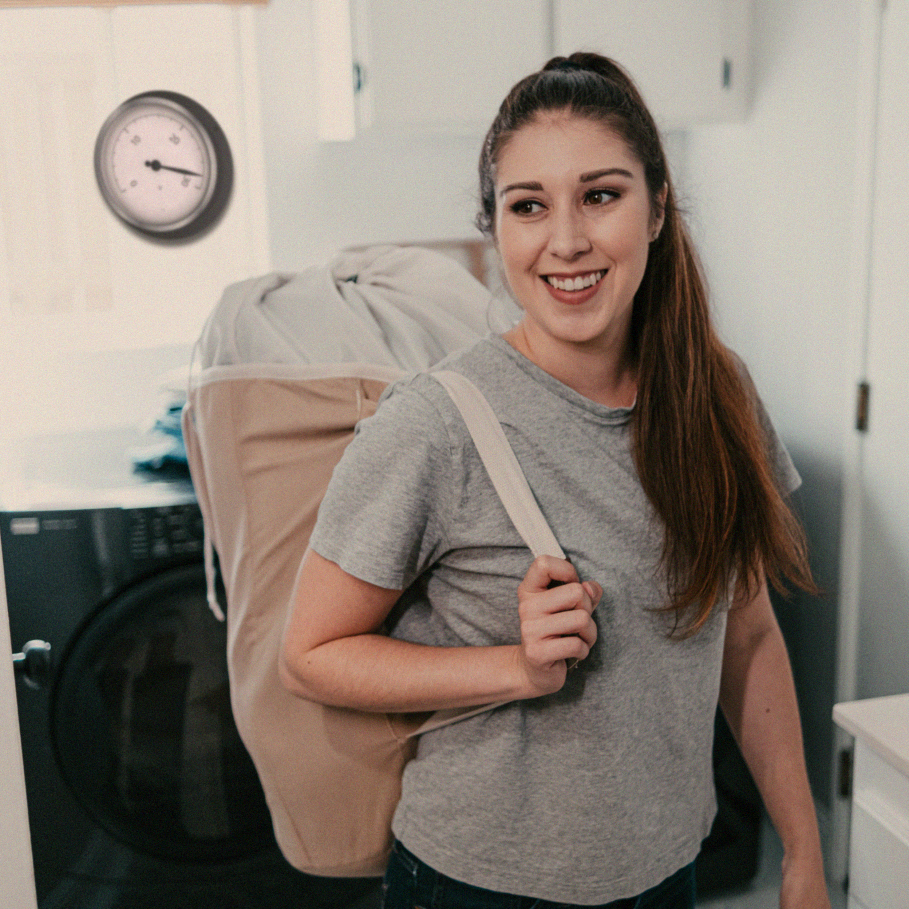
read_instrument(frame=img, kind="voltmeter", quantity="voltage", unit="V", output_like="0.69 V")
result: 28 V
